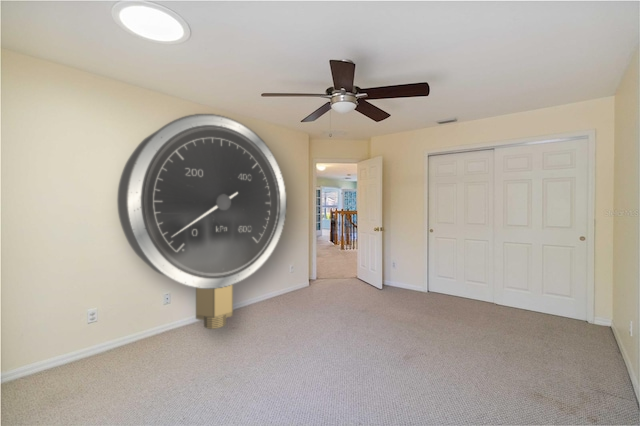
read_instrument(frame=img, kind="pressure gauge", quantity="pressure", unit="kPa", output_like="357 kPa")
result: 30 kPa
